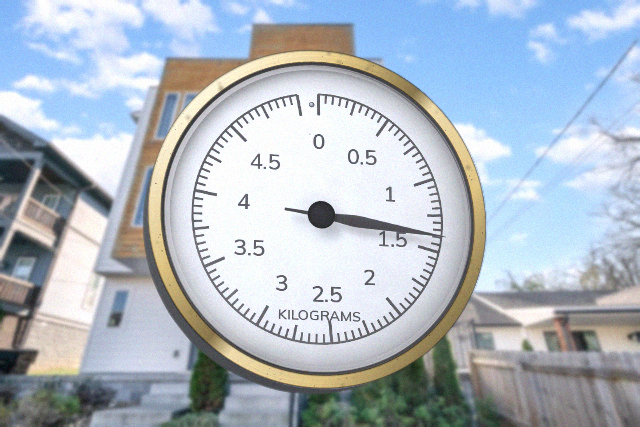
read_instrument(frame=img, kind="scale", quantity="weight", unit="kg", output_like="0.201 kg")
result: 1.4 kg
